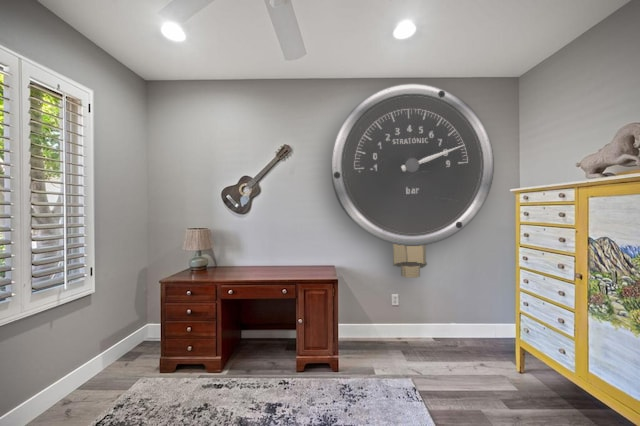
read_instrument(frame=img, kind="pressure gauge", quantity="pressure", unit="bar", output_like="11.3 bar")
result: 8 bar
